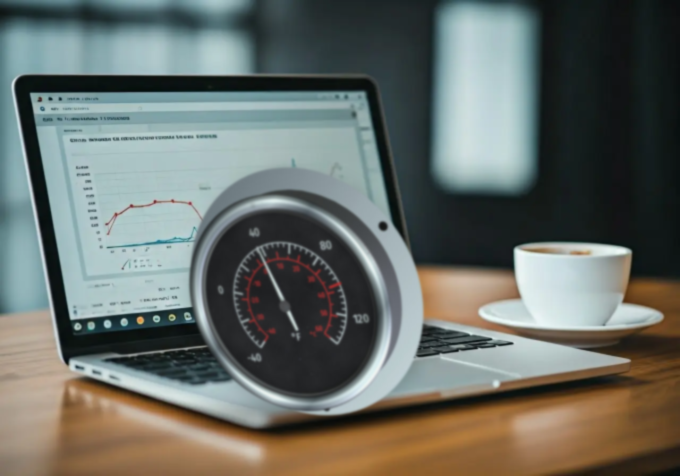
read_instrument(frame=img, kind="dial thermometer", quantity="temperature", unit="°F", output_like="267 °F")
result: 40 °F
